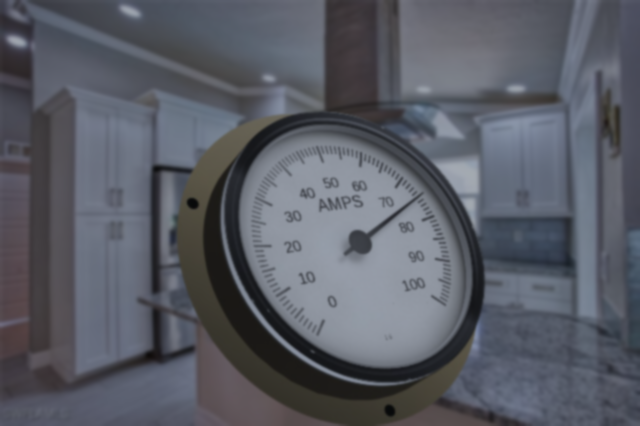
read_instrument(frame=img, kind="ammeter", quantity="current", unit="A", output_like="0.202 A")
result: 75 A
